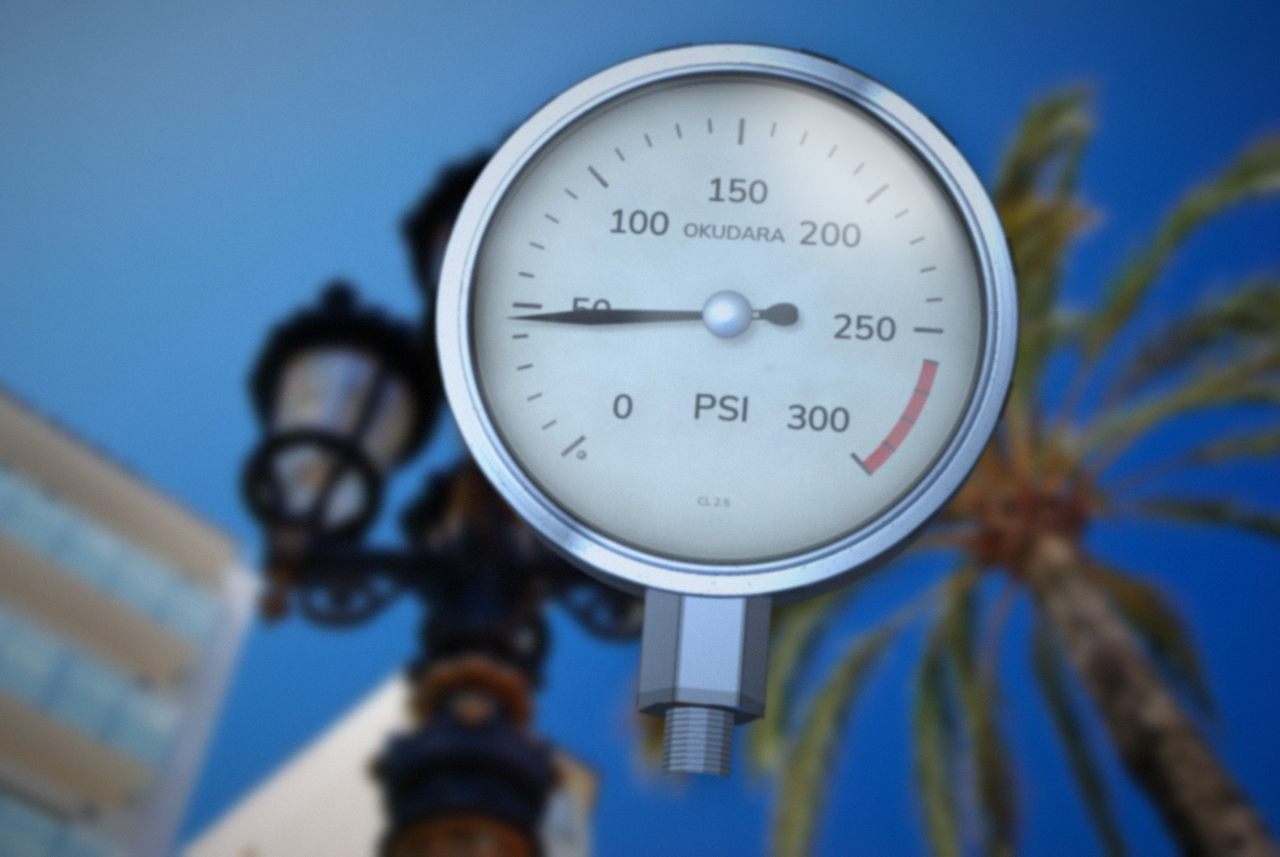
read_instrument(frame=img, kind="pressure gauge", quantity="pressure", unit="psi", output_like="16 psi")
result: 45 psi
